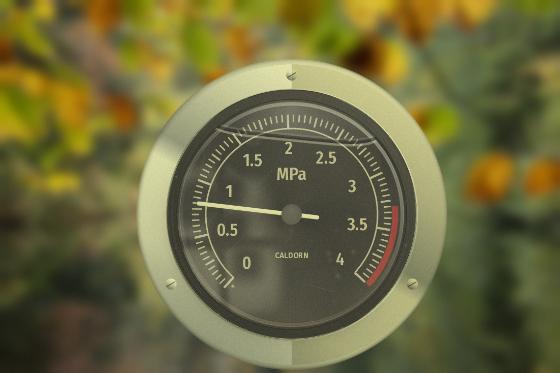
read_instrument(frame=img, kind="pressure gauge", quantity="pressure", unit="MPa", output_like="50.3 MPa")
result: 0.8 MPa
